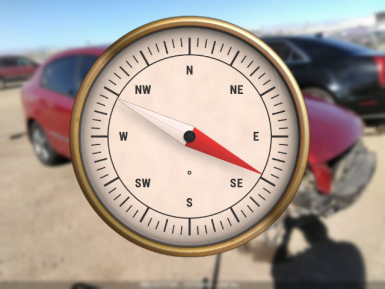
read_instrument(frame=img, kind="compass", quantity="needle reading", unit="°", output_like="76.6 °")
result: 117.5 °
